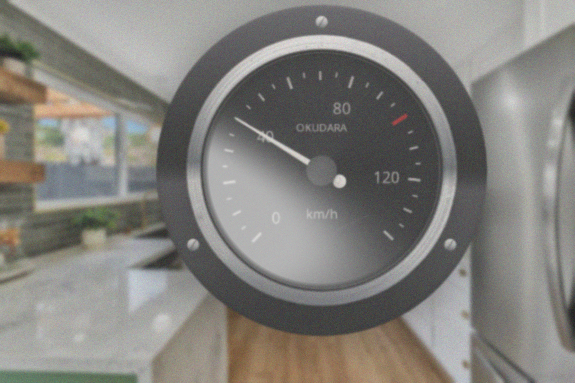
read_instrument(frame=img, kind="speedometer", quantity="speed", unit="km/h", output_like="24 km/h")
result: 40 km/h
